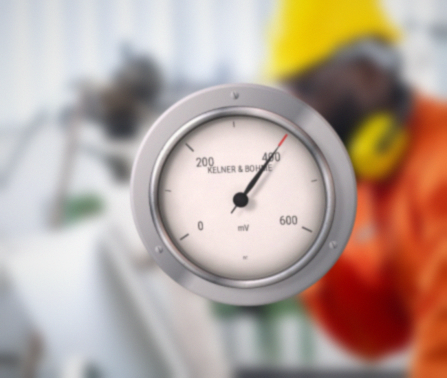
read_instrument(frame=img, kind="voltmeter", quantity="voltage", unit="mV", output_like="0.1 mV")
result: 400 mV
